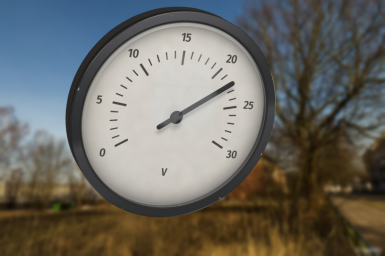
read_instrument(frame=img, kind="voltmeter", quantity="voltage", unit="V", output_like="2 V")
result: 22 V
